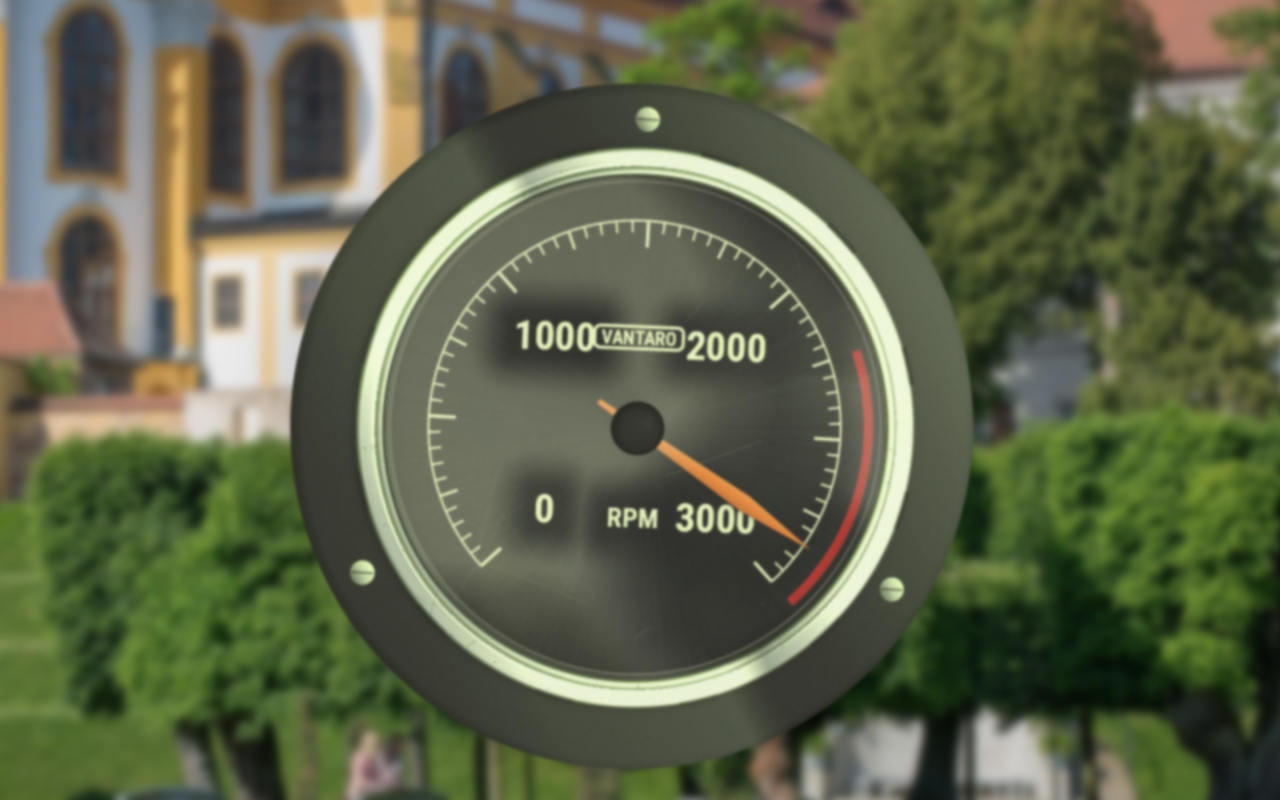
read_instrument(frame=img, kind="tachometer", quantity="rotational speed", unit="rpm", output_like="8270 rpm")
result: 2850 rpm
